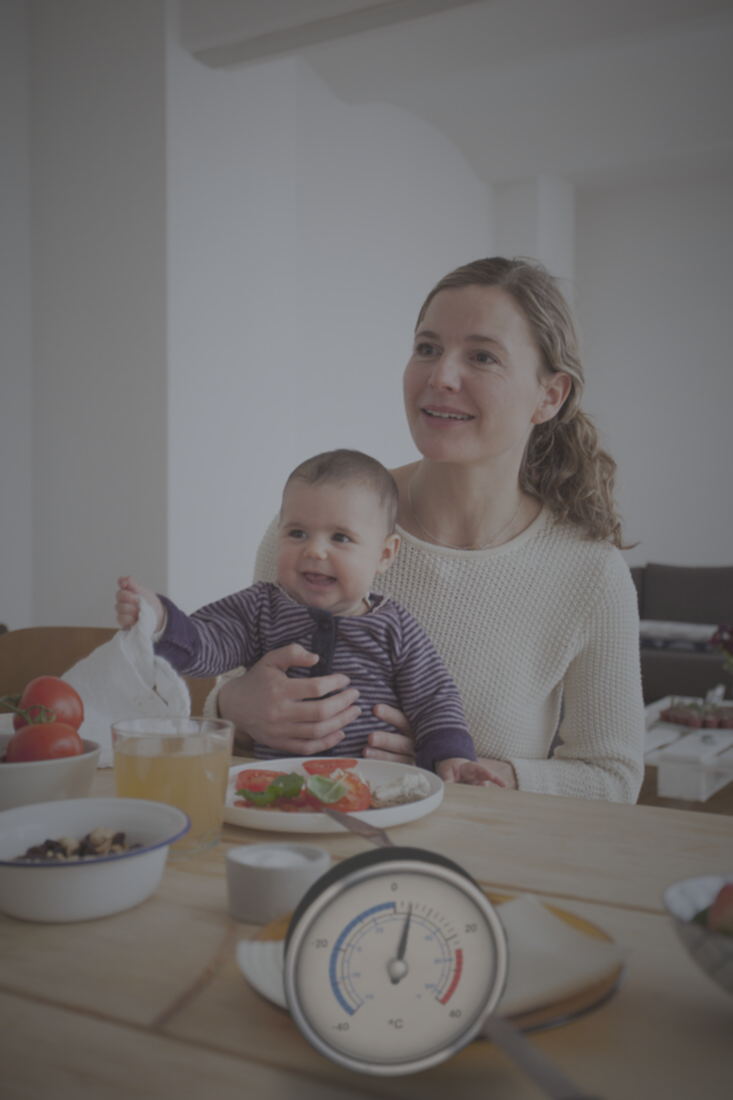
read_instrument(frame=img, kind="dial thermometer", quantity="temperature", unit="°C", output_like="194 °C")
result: 4 °C
